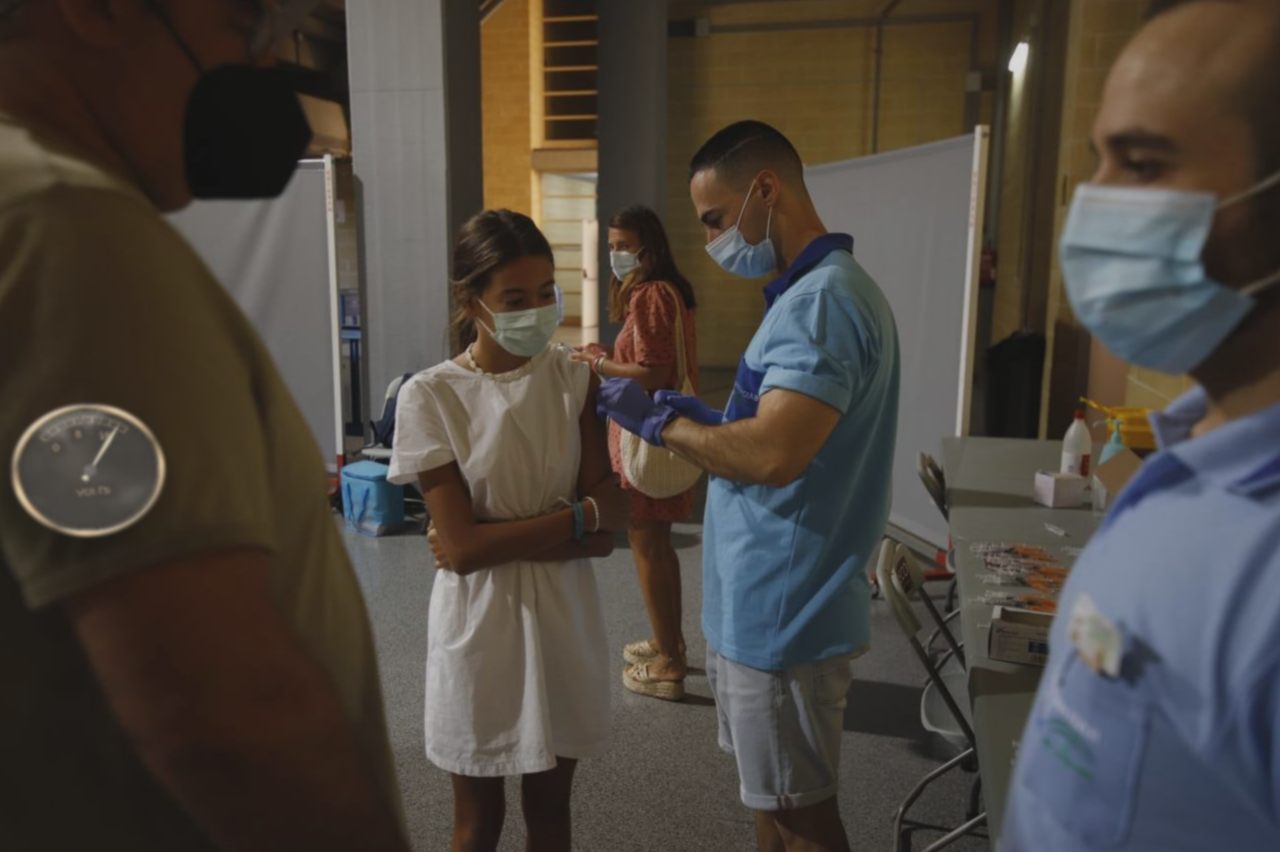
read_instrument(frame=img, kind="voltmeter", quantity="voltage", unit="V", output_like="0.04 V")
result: 18 V
